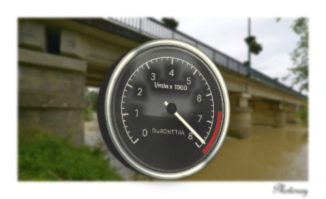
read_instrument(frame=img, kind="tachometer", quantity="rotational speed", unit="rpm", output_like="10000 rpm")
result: 7800 rpm
